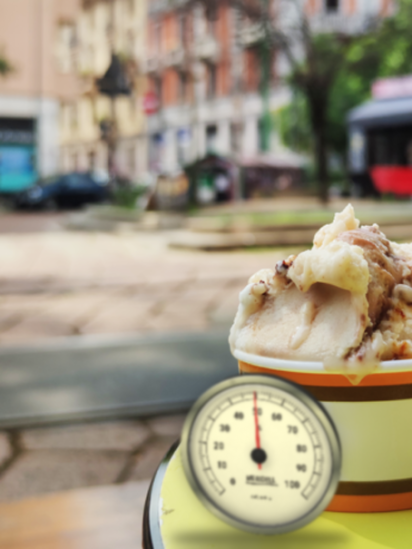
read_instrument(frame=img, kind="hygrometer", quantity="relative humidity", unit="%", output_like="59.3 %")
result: 50 %
